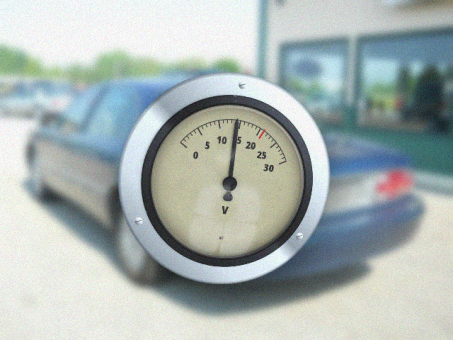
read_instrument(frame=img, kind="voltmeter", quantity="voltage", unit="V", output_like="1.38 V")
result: 14 V
